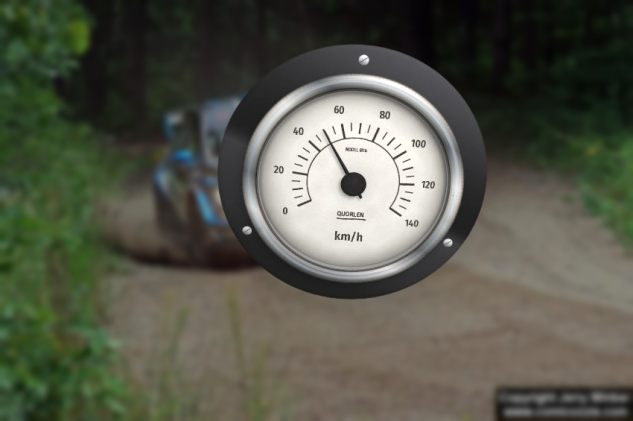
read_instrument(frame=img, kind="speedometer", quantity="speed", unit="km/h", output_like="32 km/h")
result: 50 km/h
